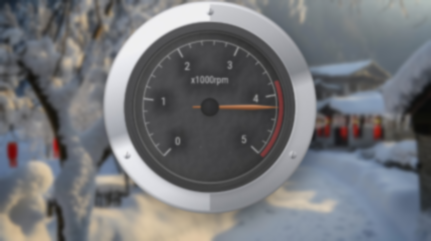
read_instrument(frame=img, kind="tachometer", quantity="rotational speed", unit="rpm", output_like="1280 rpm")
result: 4200 rpm
